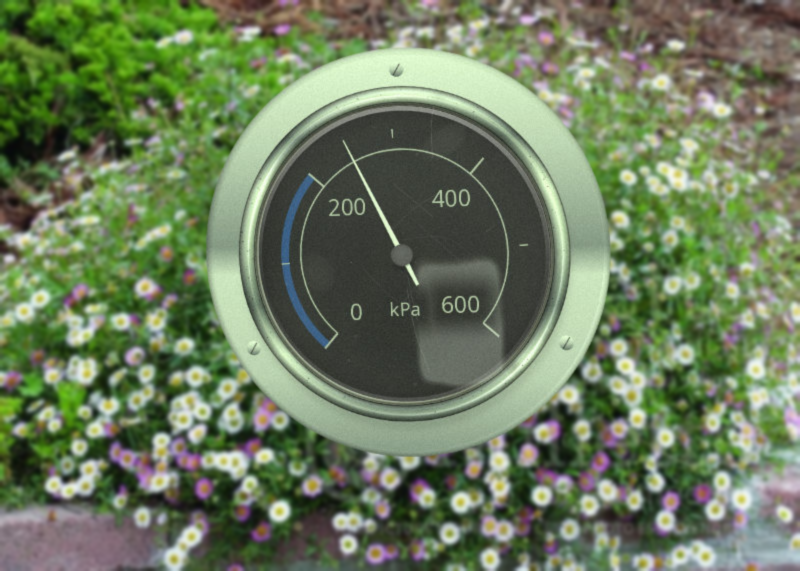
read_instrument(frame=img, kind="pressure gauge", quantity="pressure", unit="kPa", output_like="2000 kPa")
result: 250 kPa
